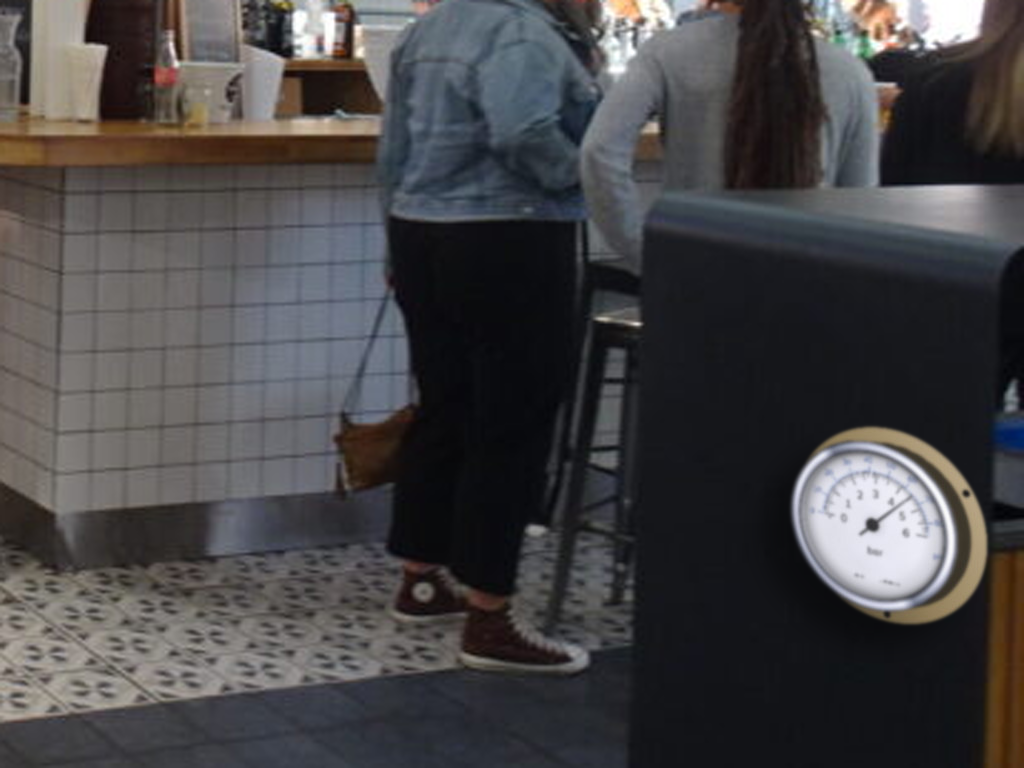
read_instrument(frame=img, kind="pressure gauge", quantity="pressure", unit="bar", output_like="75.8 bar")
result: 4.5 bar
